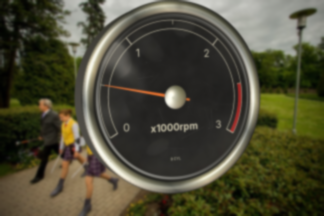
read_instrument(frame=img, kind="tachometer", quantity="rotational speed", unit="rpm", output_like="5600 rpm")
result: 500 rpm
